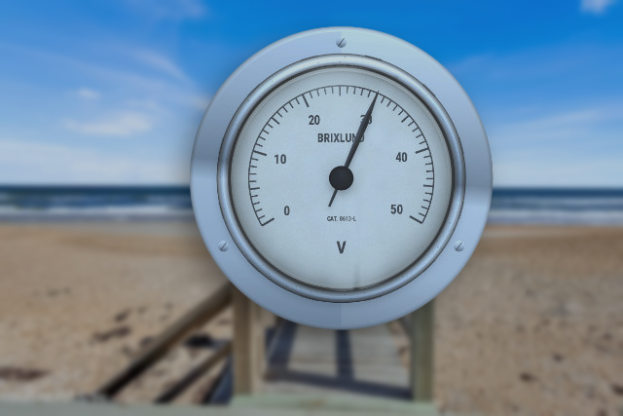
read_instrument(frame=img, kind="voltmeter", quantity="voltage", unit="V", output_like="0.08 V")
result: 30 V
